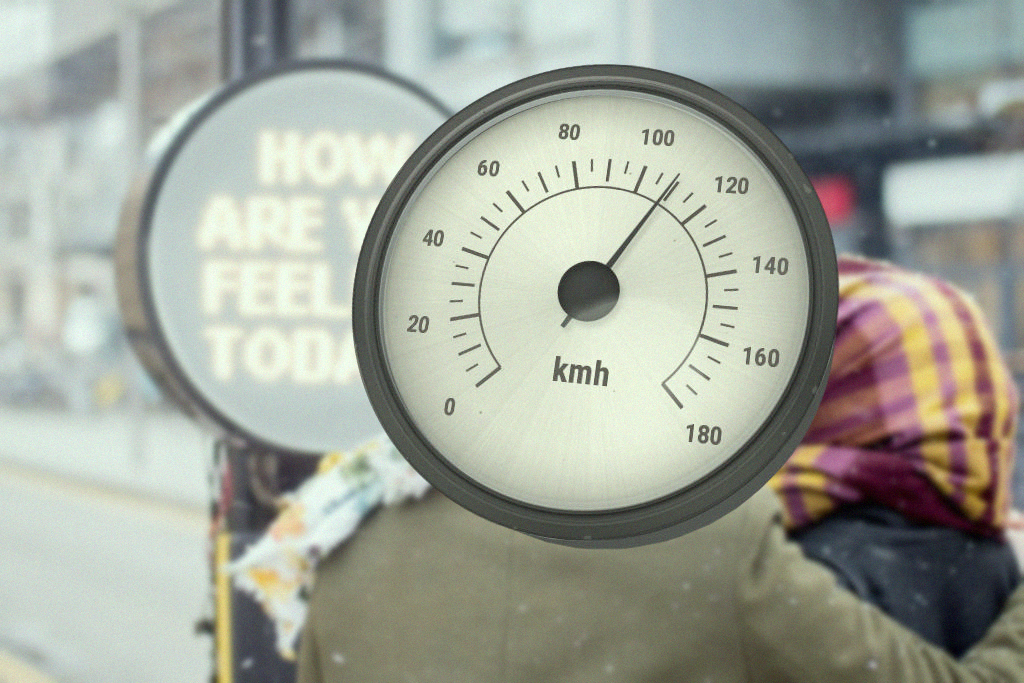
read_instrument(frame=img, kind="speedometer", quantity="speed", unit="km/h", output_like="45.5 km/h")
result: 110 km/h
